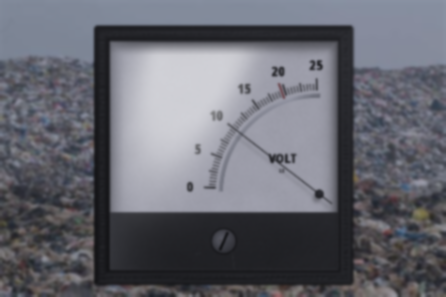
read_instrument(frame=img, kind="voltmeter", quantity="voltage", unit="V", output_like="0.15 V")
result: 10 V
